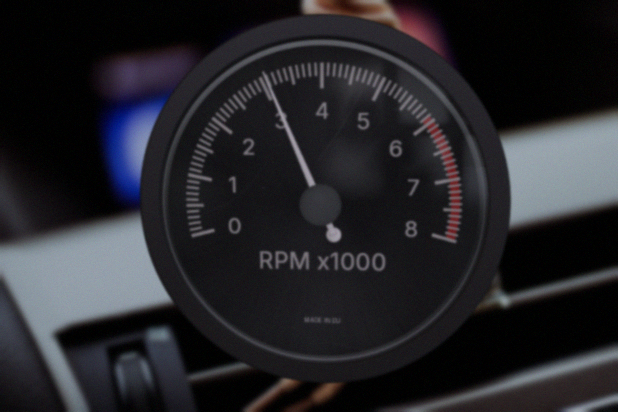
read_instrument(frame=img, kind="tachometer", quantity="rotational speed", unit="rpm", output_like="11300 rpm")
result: 3100 rpm
